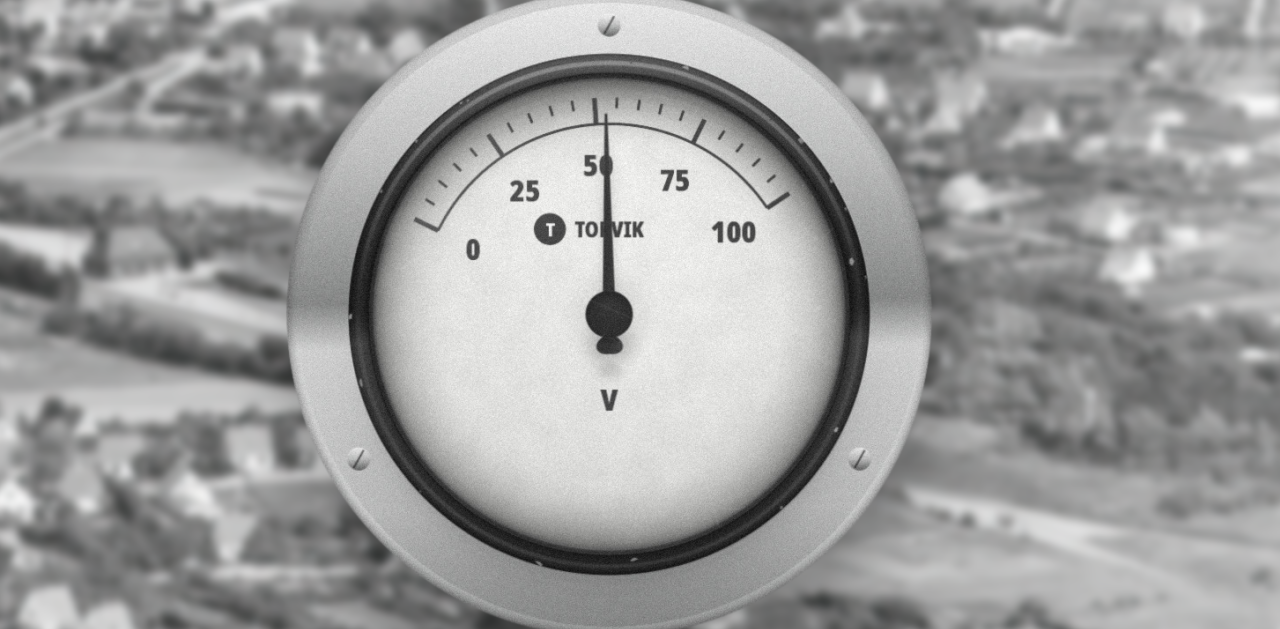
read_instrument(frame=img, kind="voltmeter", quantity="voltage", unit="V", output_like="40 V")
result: 52.5 V
